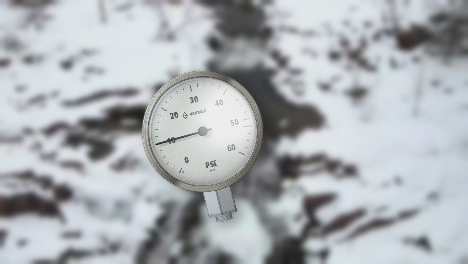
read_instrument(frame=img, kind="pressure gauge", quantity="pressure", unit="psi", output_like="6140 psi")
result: 10 psi
